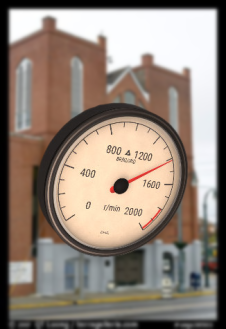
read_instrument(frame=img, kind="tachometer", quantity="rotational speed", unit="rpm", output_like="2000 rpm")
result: 1400 rpm
